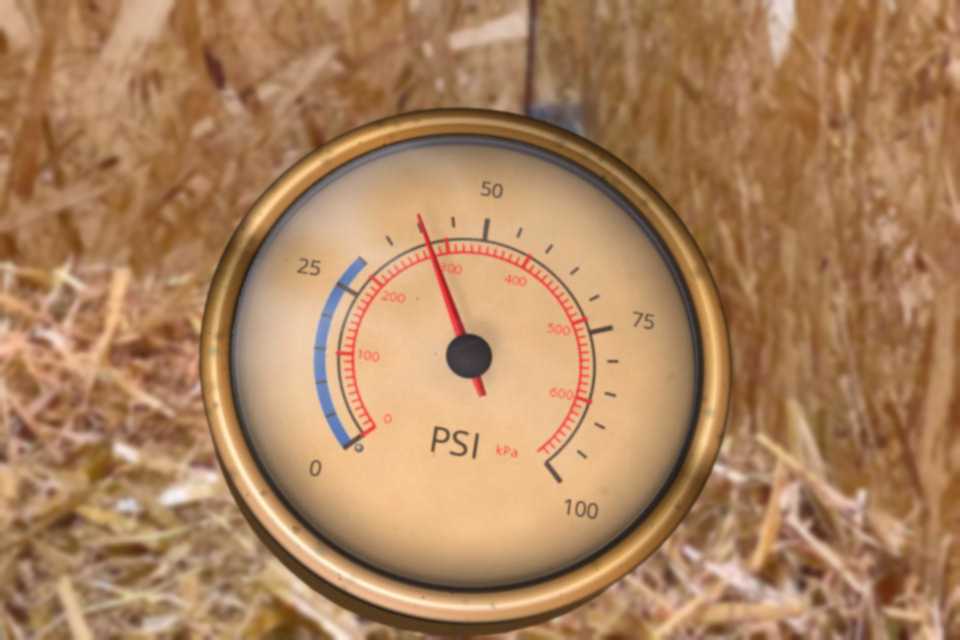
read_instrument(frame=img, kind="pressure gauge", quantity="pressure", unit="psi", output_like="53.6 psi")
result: 40 psi
